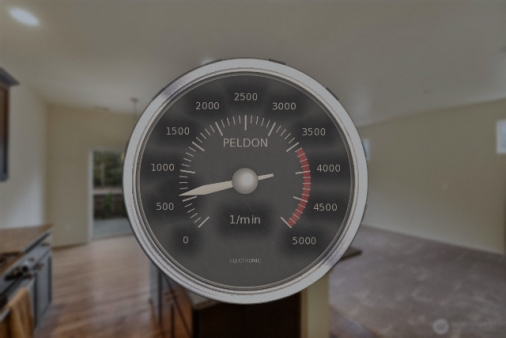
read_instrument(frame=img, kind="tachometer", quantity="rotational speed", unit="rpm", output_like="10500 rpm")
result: 600 rpm
